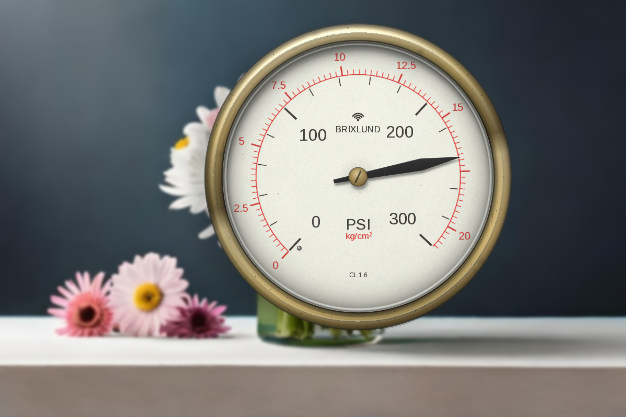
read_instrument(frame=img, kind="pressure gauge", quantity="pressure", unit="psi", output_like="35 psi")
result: 240 psi
